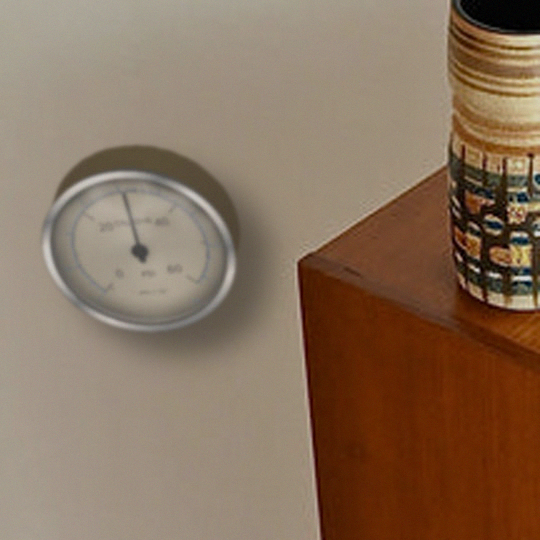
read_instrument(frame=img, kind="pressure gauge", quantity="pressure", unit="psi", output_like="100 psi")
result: 30 psi
